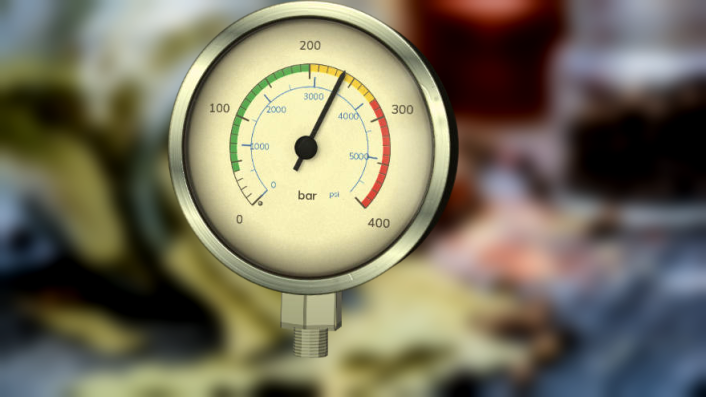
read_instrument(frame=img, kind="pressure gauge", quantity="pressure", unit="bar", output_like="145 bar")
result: 240 bar
